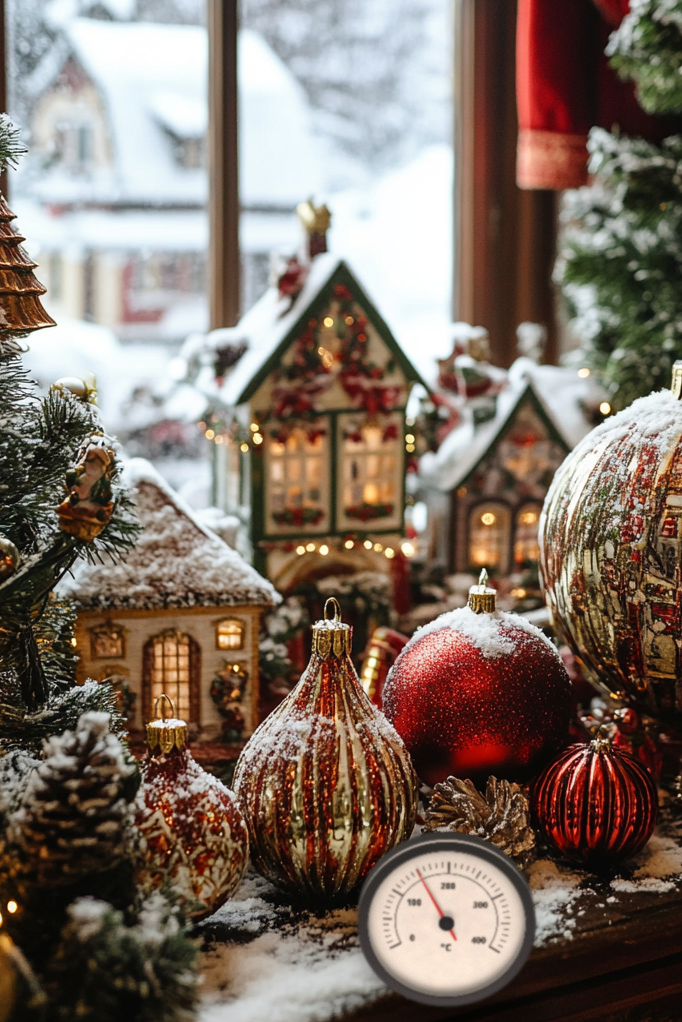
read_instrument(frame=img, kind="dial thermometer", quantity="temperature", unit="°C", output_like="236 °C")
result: 150 °C
